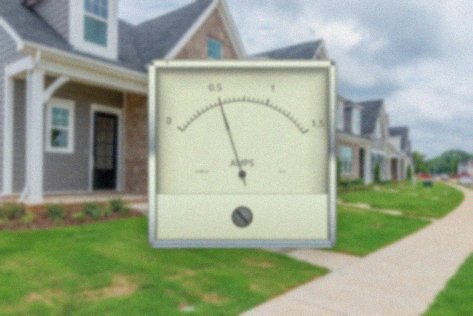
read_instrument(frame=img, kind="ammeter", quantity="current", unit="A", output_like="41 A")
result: 0.5 A
